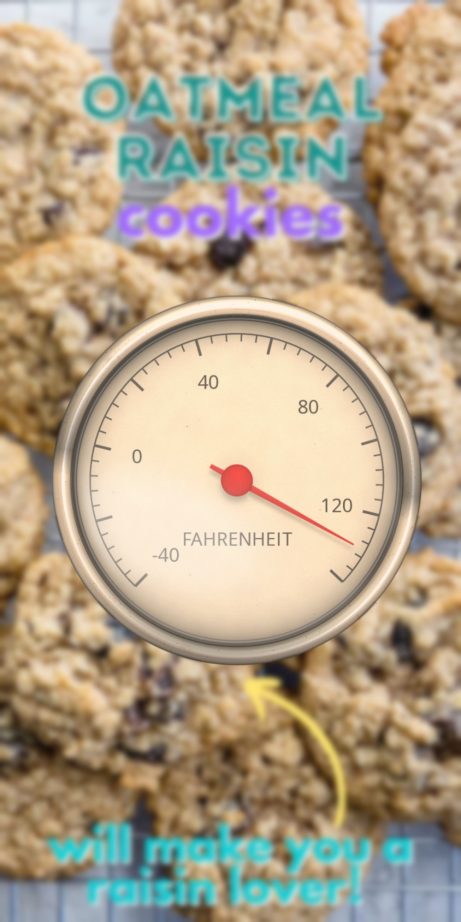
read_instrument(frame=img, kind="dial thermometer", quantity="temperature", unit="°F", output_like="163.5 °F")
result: 130 °F
